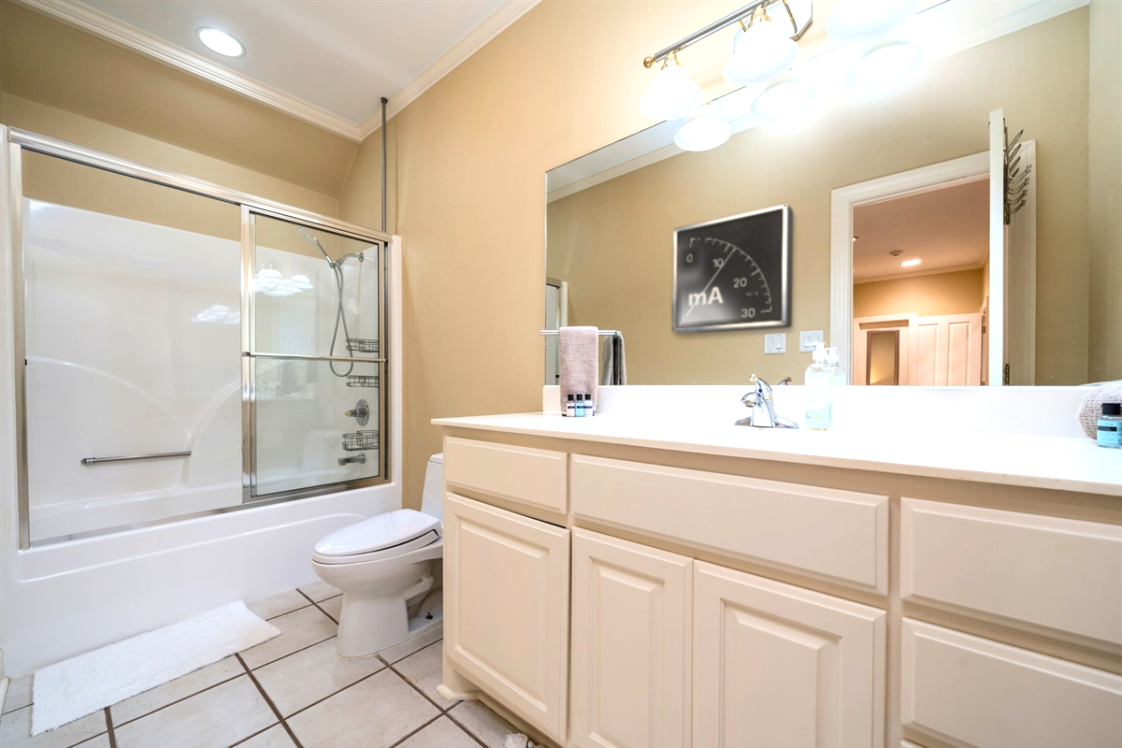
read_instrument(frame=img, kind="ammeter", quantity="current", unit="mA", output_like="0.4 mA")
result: 12 mA
